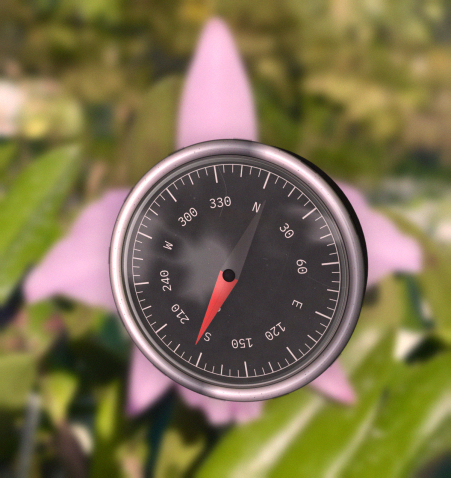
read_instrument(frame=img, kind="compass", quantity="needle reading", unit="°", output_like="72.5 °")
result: 185 °
